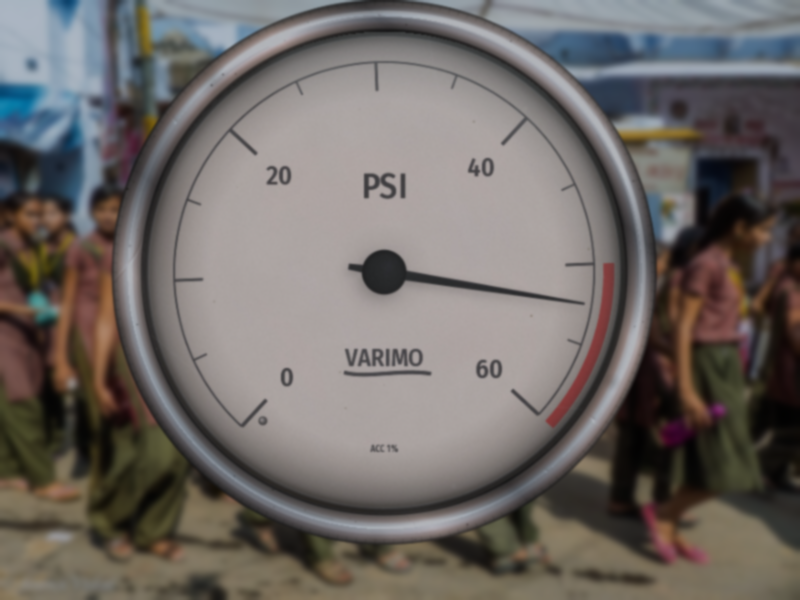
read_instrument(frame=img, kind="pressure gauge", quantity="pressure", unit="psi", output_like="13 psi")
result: 52.5 psi
